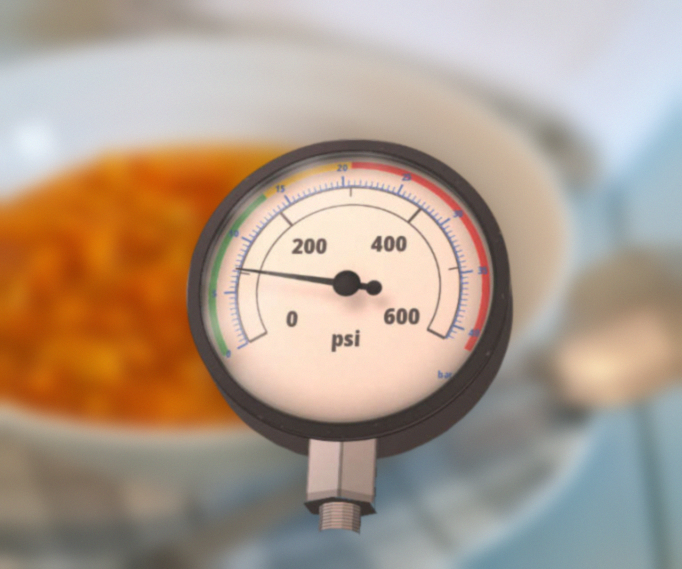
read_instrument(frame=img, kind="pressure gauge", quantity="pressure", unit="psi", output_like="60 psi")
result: 100 psi
